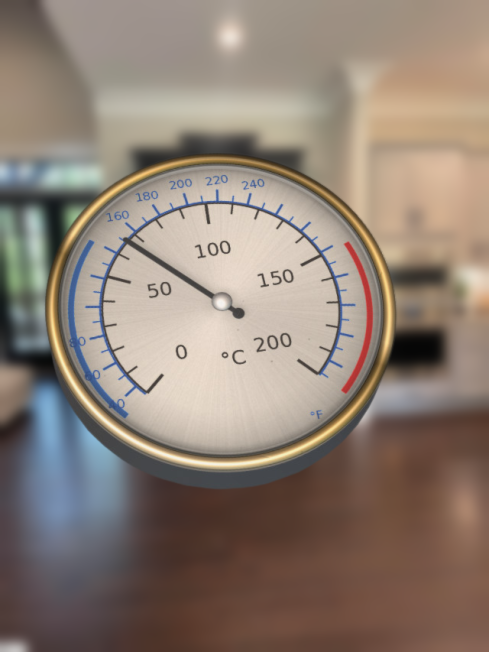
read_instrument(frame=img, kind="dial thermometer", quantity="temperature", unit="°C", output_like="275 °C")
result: 65 °C
